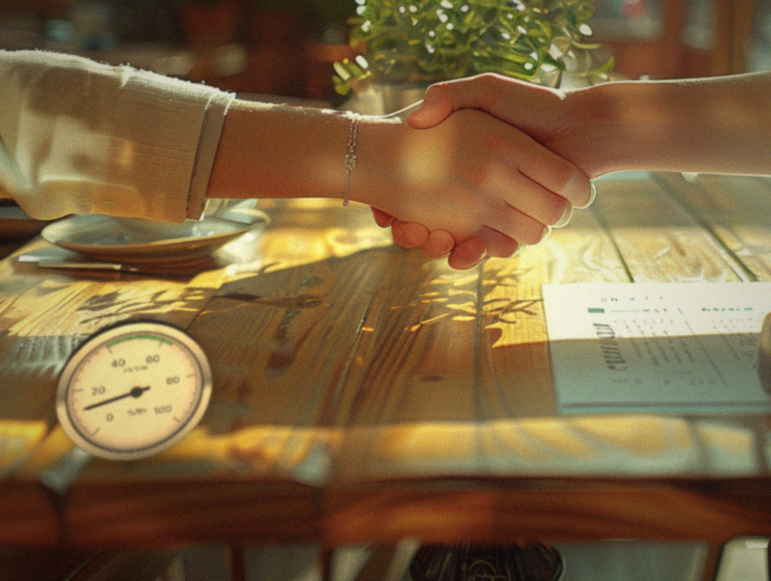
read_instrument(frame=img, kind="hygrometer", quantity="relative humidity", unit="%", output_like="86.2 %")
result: 12 %
